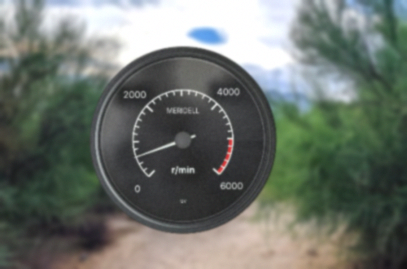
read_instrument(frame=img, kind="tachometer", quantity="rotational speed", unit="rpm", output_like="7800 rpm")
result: 600 rpm
